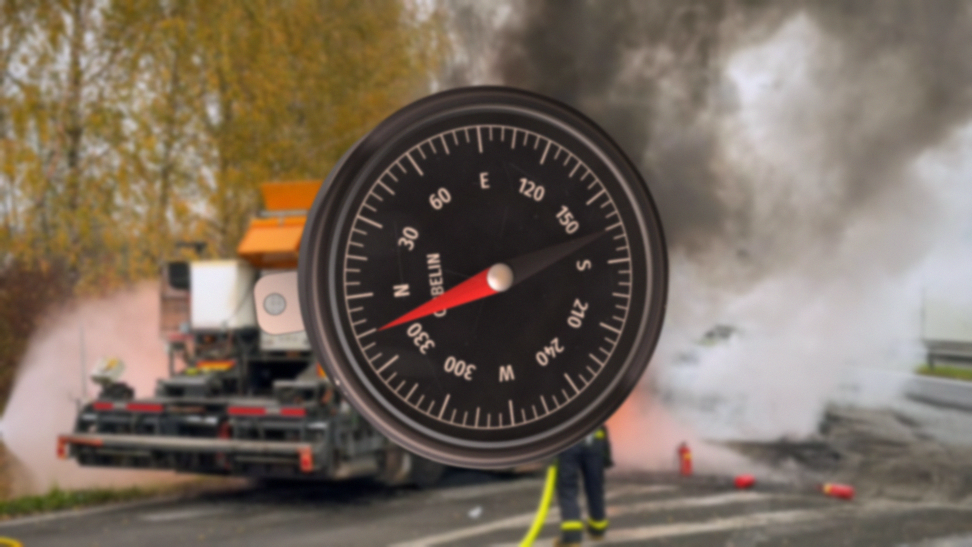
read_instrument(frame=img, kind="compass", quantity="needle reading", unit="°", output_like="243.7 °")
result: 345 °
